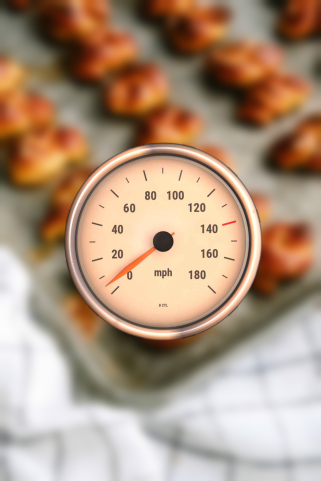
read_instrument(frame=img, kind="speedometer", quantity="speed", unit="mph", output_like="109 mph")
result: 5 mph
